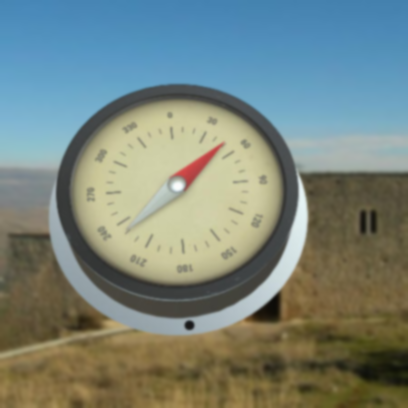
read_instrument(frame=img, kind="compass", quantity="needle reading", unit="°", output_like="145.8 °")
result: 50 °
